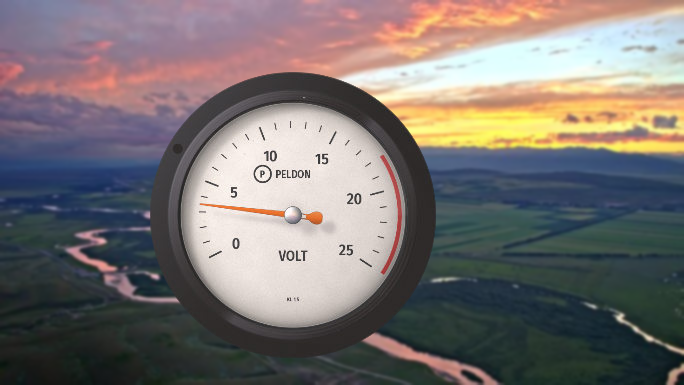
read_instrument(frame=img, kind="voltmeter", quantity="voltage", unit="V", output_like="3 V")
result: 3.5 V
